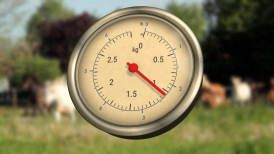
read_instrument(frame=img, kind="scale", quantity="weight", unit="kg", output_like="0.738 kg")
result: 1.05 kg
